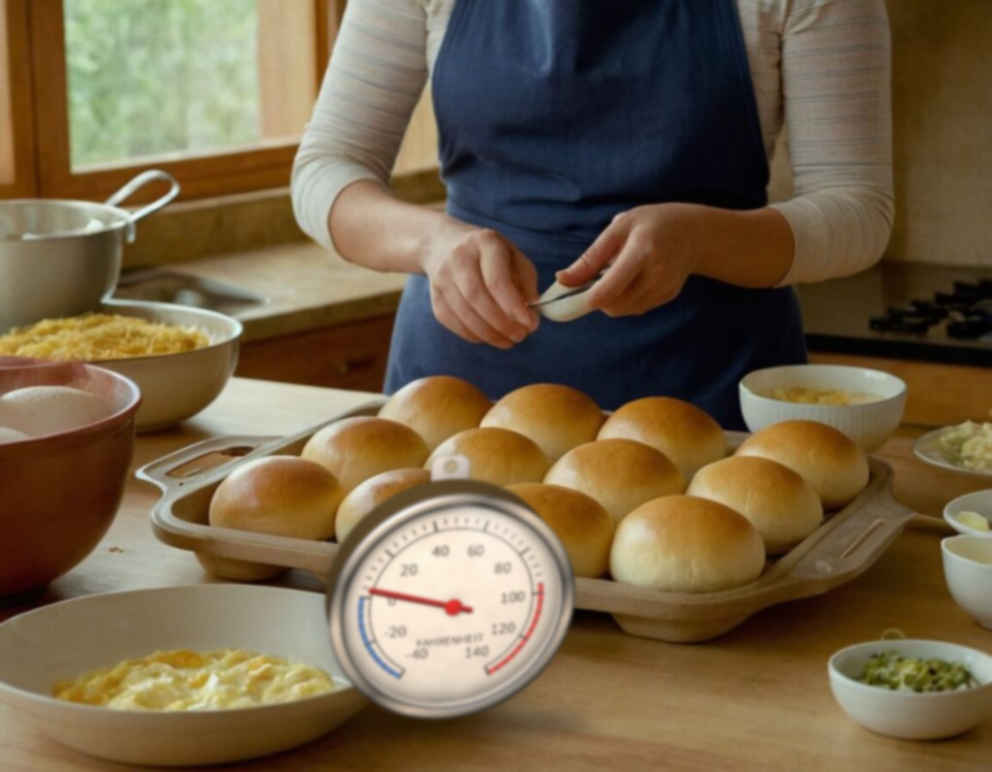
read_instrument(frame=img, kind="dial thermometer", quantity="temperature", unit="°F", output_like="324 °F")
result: 4 °F
